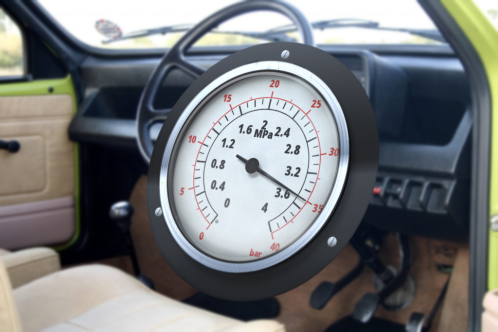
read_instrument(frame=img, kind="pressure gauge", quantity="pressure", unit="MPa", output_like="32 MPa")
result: 3.5 MPa
